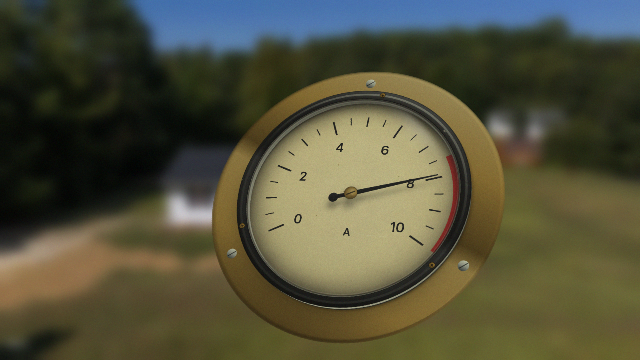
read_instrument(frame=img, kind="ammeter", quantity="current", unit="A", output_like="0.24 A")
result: 8 A
